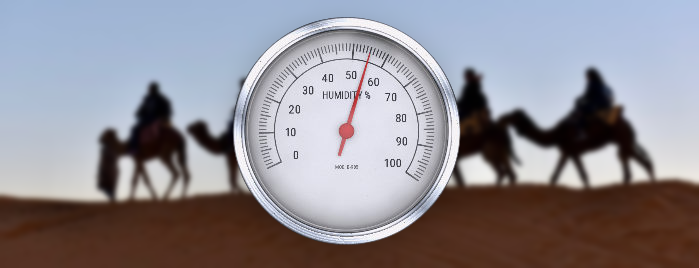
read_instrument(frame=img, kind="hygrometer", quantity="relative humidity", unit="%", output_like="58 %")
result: 55 %
